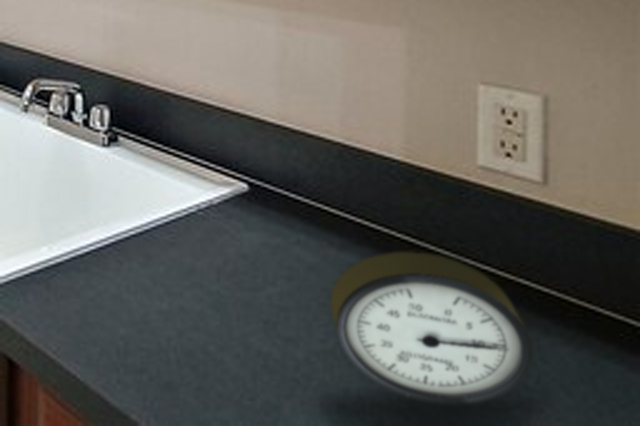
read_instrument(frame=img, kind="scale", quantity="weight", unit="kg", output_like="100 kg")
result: 10 kg
